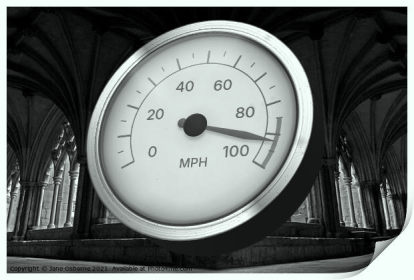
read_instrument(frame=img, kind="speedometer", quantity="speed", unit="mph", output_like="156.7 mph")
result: 92.5 mph
